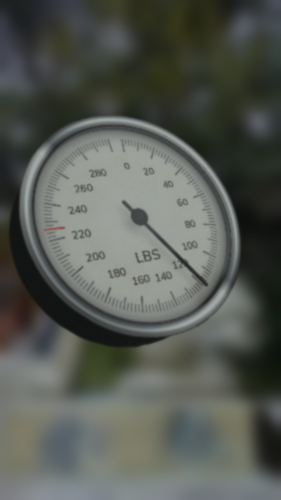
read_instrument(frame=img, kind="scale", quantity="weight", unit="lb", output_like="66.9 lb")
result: 120 lb
